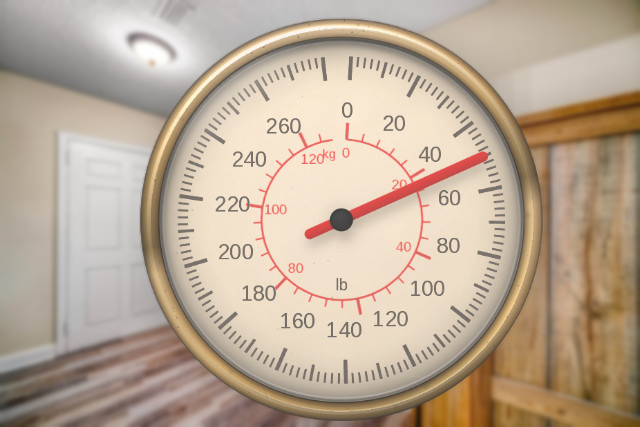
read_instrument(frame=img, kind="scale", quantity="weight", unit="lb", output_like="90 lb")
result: 50 lb
